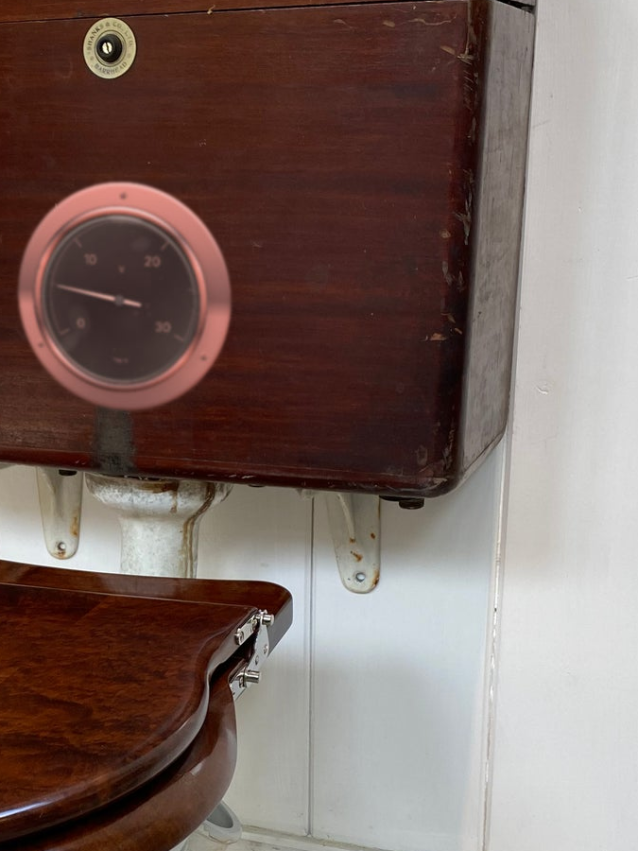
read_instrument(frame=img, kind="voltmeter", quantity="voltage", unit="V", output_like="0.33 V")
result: 5 V
